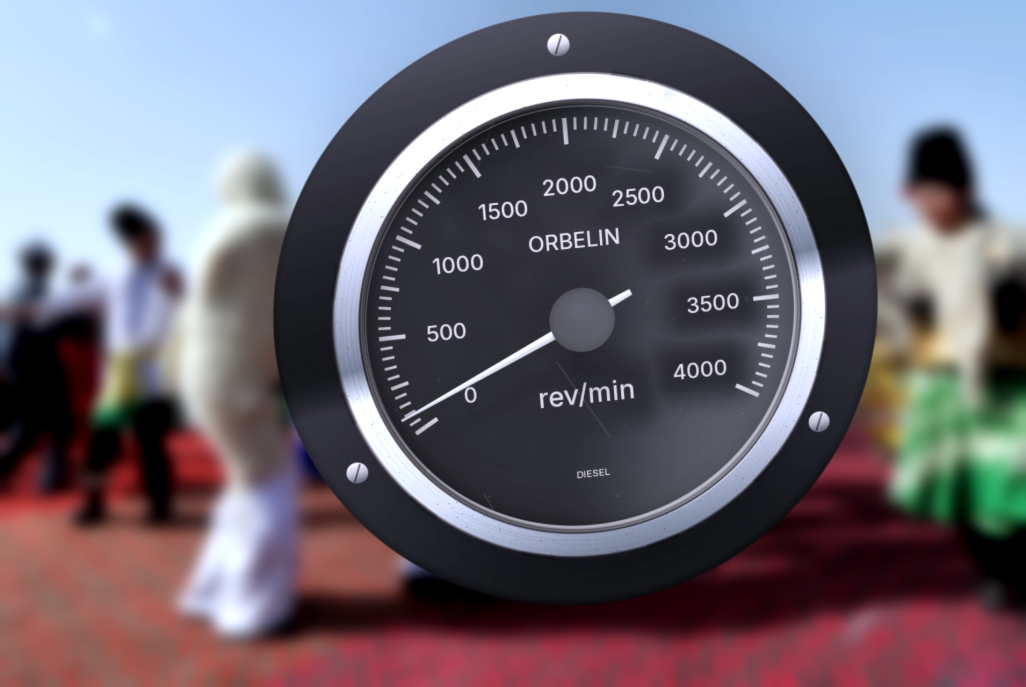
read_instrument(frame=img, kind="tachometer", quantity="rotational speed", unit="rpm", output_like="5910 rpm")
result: 100 rpm
